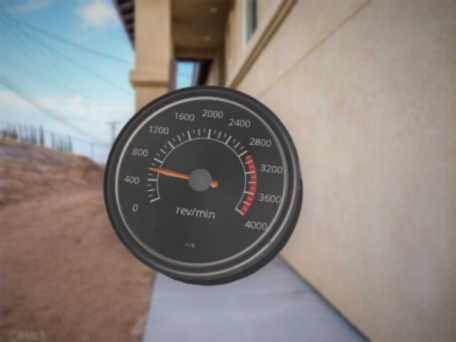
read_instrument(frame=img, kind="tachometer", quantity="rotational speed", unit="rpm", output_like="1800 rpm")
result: 600 rpm
